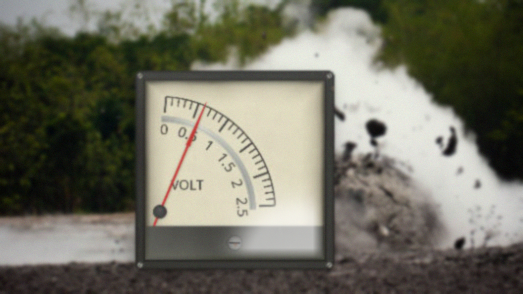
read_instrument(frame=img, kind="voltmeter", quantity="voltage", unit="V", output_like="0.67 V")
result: 0.6 V
